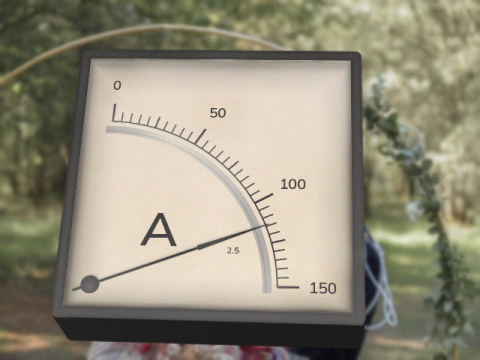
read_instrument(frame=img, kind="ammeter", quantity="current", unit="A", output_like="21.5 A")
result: 115 A
